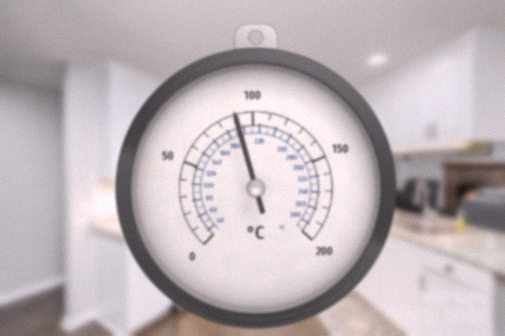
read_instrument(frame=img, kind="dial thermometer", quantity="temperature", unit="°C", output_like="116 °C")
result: 90 °C
